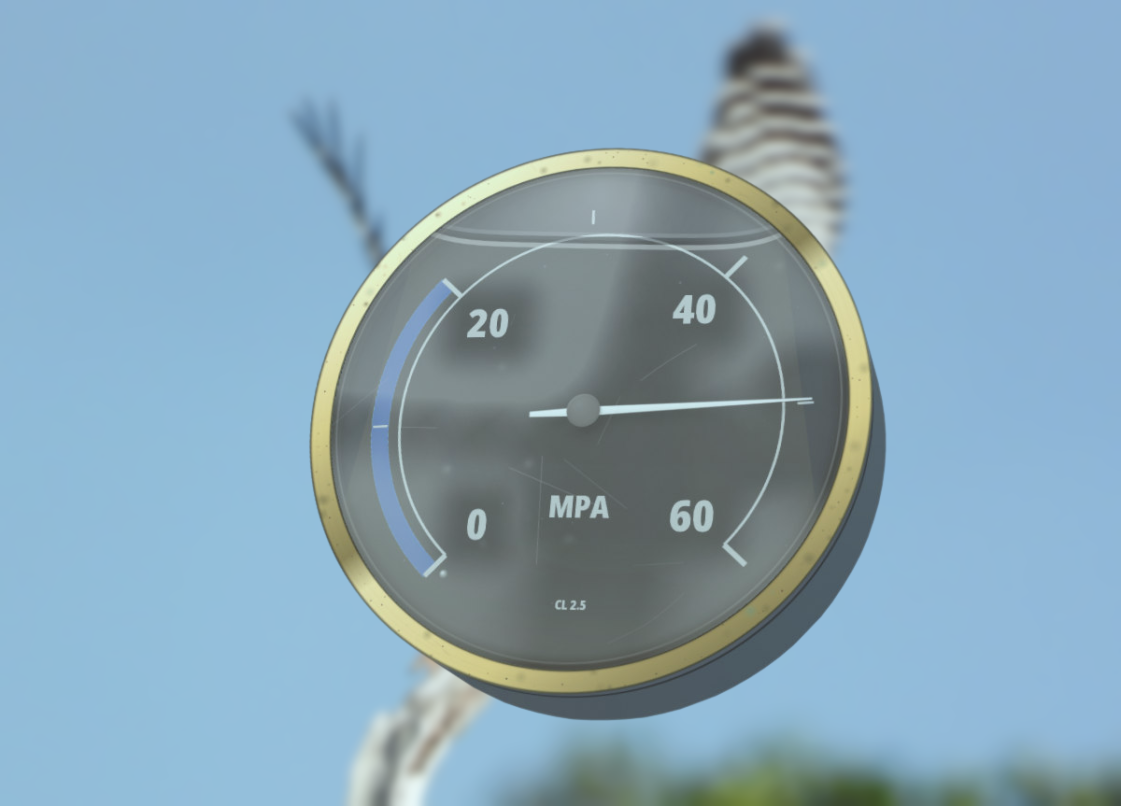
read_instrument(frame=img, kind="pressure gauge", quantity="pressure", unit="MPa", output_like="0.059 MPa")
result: 50 MPa
